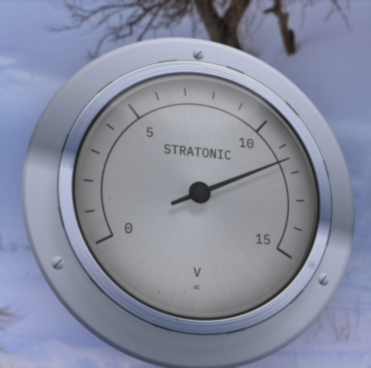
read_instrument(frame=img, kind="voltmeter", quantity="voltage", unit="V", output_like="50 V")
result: 11.5 V
